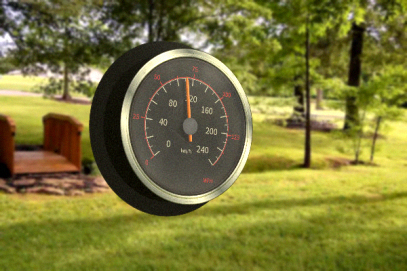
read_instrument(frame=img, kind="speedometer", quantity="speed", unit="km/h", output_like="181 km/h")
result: 110 km/h
